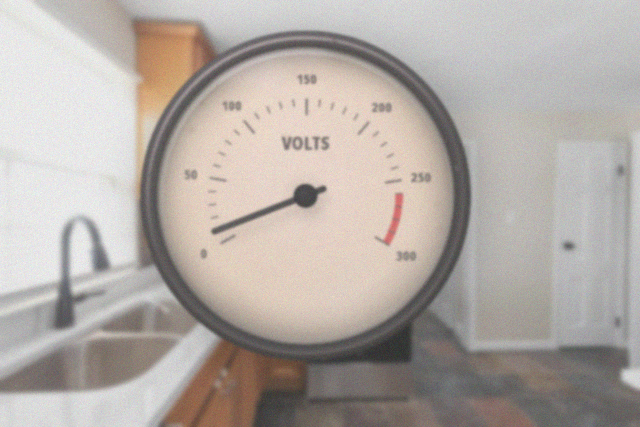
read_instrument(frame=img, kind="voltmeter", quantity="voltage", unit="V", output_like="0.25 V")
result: 10 V
